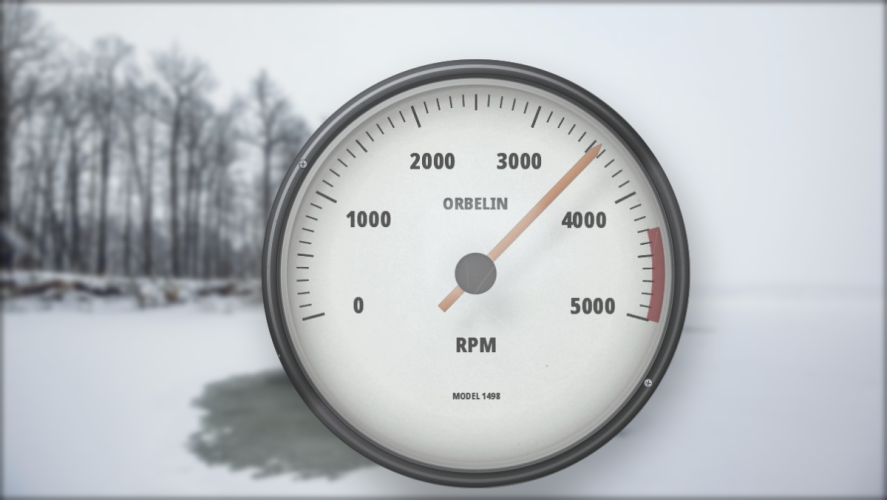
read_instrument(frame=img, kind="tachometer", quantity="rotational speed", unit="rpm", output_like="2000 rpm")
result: 3550 rpm
